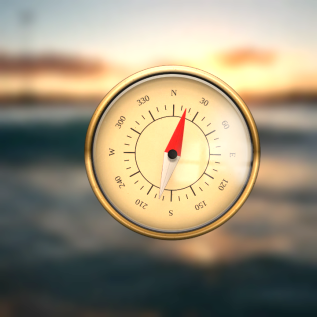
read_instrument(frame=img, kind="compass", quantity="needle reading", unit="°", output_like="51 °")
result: 15 °
